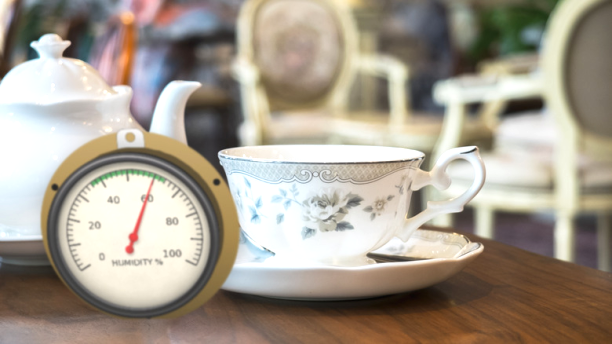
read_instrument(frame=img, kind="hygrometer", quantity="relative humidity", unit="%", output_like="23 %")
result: 60 %
